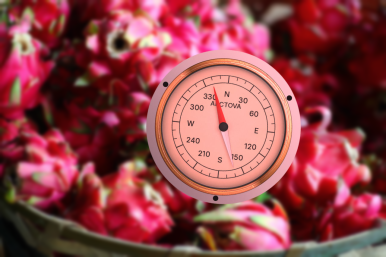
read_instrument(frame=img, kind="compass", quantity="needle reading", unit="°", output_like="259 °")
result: 340 °
